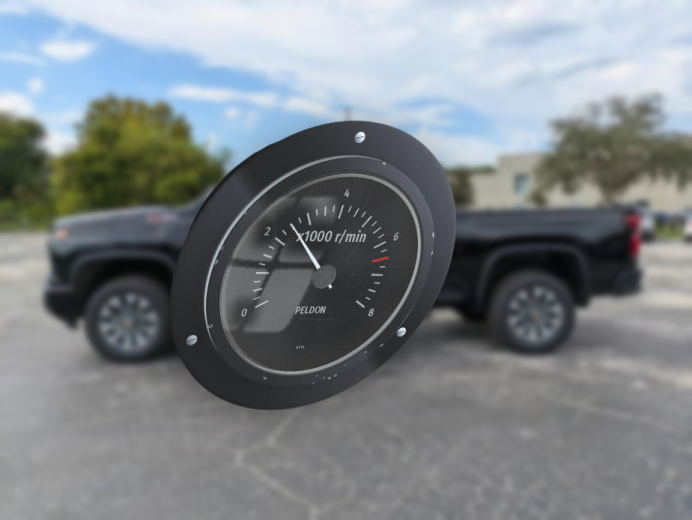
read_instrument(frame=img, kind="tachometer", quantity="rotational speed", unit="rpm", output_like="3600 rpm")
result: 2500 rpm
